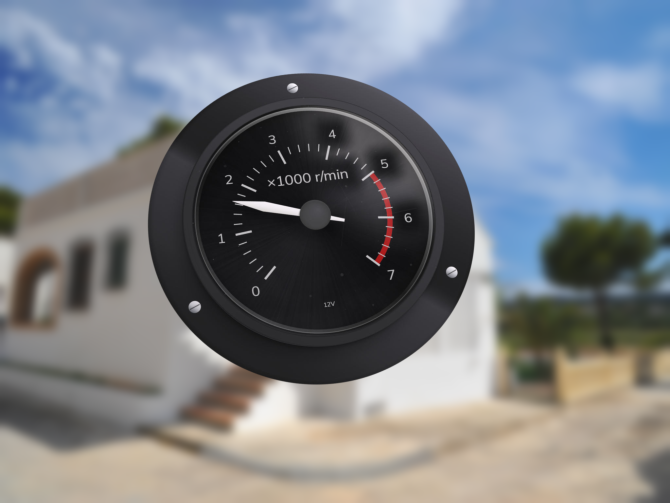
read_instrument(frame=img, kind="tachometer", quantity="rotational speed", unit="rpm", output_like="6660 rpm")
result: 1600 rpm
